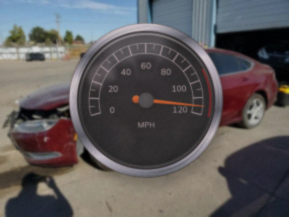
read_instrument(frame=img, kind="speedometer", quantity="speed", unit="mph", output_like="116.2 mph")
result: 115 mph
